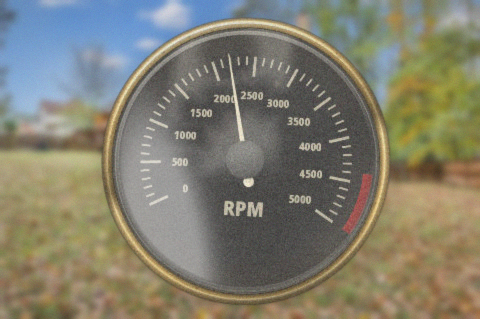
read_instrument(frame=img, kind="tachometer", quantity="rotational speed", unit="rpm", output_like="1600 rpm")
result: 2200 rpm
